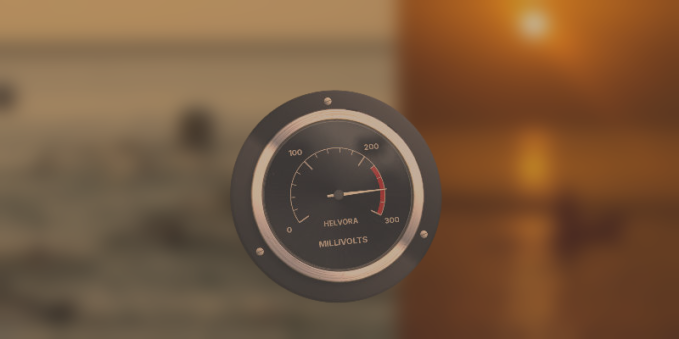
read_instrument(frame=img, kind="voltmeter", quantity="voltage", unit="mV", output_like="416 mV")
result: 260 mV
